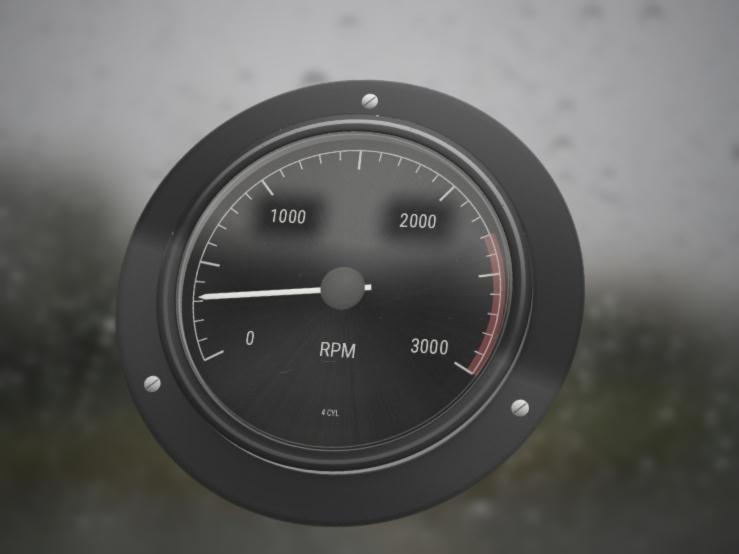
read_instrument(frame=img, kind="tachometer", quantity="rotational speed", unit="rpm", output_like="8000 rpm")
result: 300 rpm
